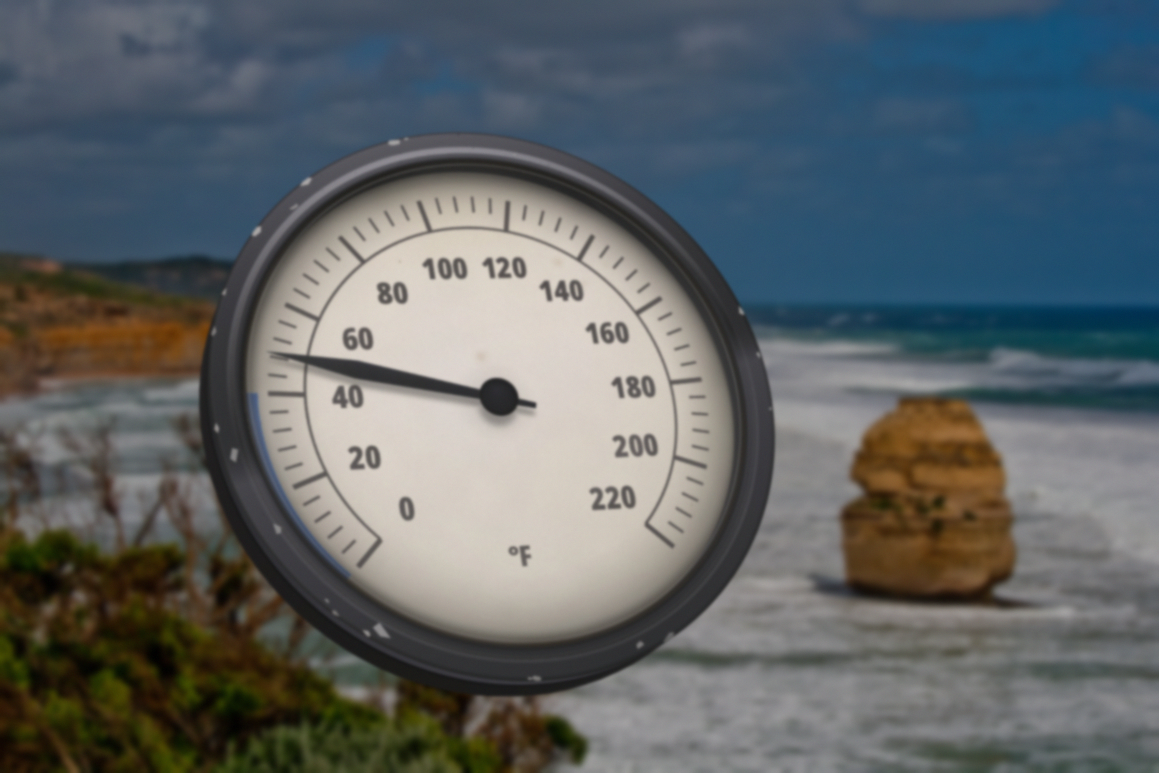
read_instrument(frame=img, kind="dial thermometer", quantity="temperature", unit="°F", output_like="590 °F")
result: 48 °F
